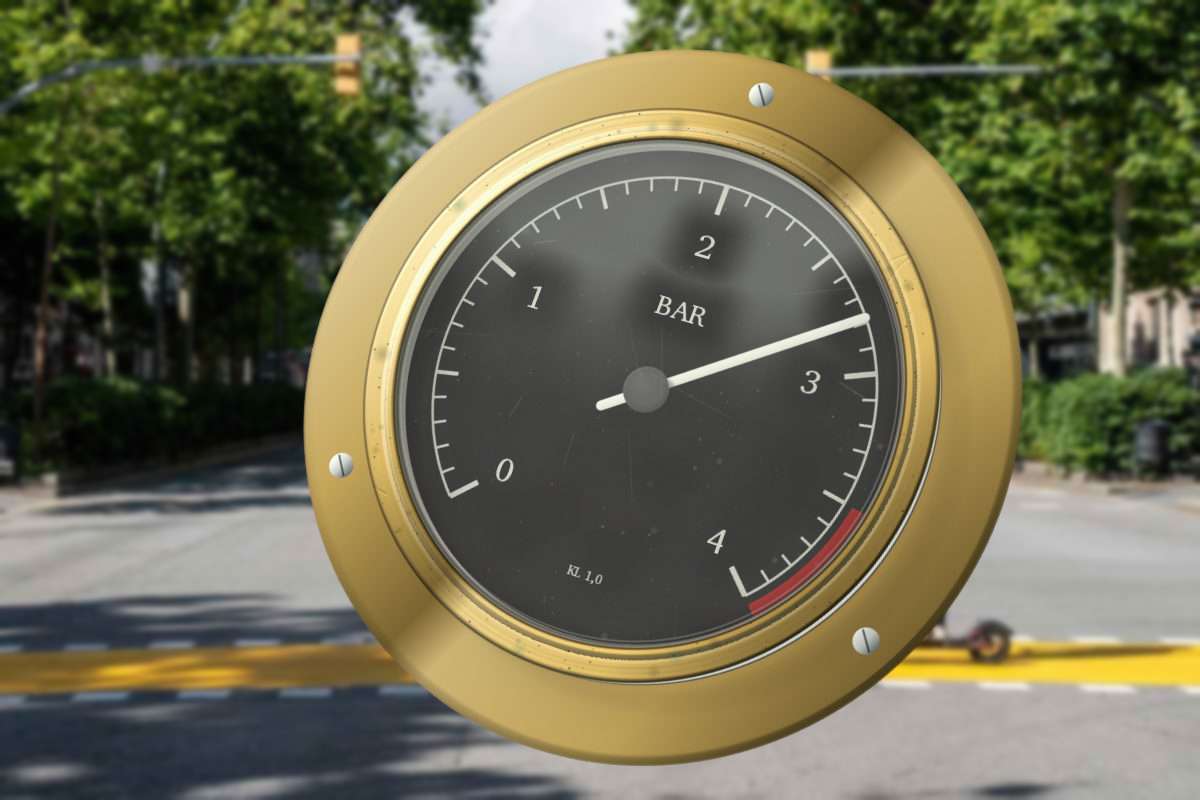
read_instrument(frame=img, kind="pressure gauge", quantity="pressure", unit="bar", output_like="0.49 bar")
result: 2.8 bar
